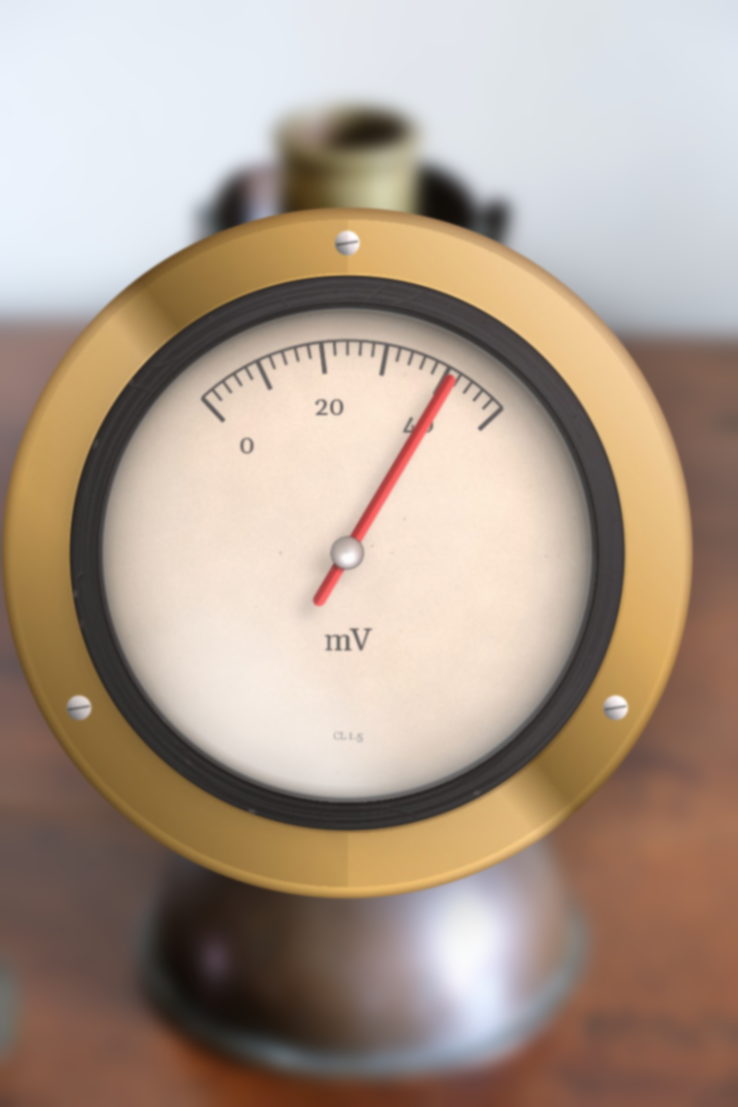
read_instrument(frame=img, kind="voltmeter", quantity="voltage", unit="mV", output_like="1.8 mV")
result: 41 mV
